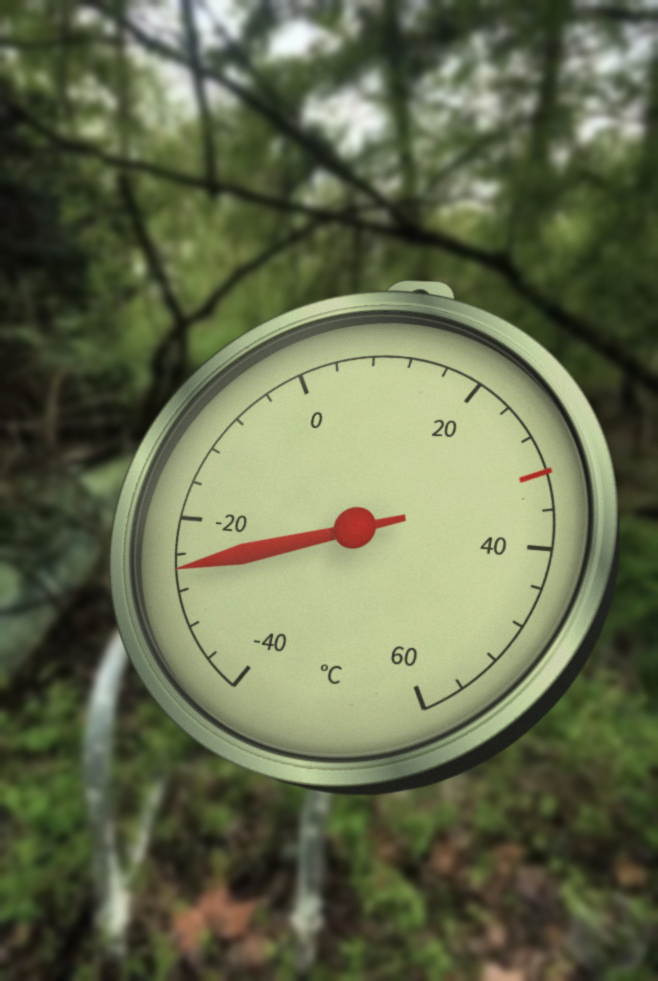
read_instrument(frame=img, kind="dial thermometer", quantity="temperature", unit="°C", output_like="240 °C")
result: -26 °C
